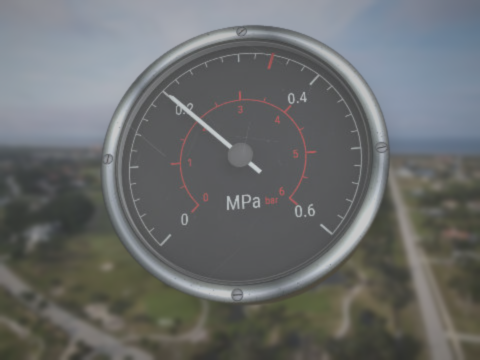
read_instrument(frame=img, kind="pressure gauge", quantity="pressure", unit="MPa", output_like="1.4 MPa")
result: 0.2 MPa
